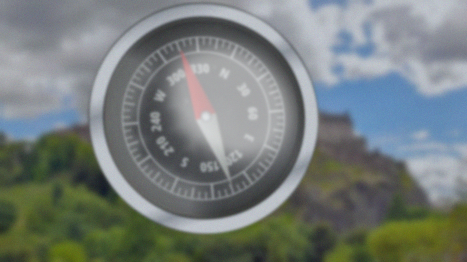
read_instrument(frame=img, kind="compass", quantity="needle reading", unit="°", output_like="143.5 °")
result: 315 °
